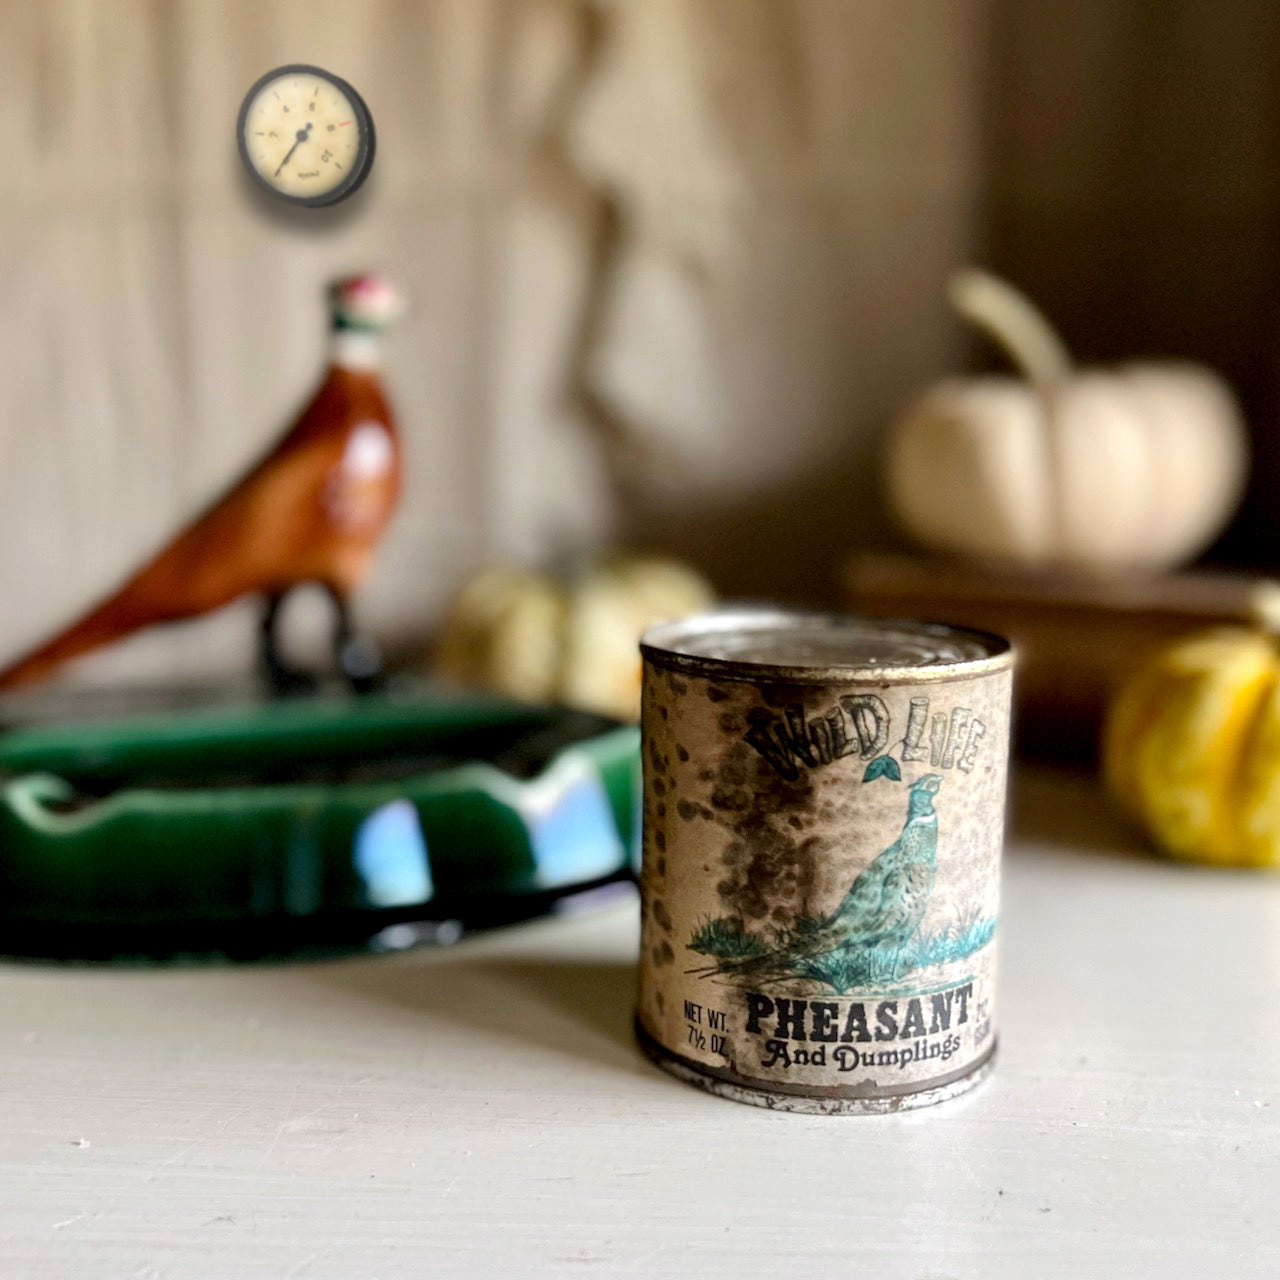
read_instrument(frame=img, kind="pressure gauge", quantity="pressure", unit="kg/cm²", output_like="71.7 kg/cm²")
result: 0 kg/cm²
